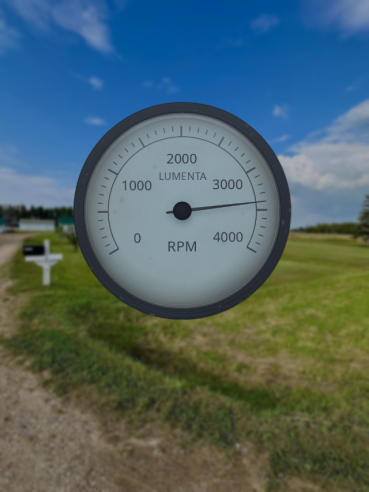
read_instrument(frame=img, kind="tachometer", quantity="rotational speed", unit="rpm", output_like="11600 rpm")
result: 3400 rpm
